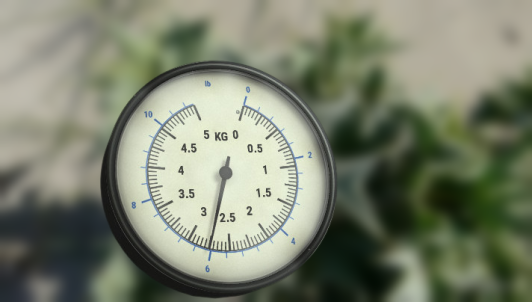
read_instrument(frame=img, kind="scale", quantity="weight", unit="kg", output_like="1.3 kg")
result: 2.75 kg
